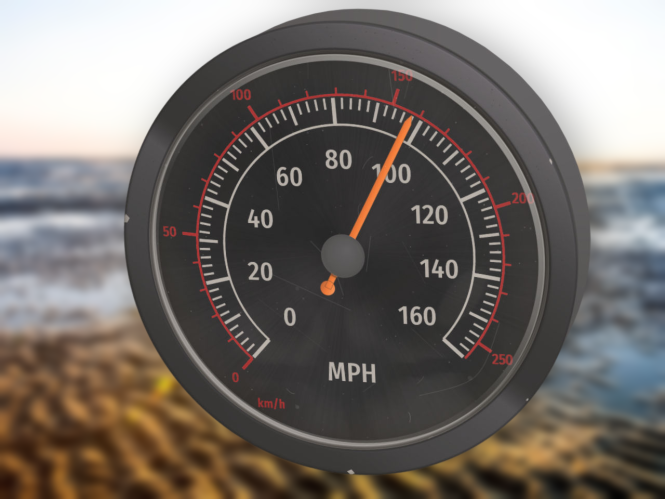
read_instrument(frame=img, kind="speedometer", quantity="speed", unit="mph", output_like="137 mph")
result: 98 mph
